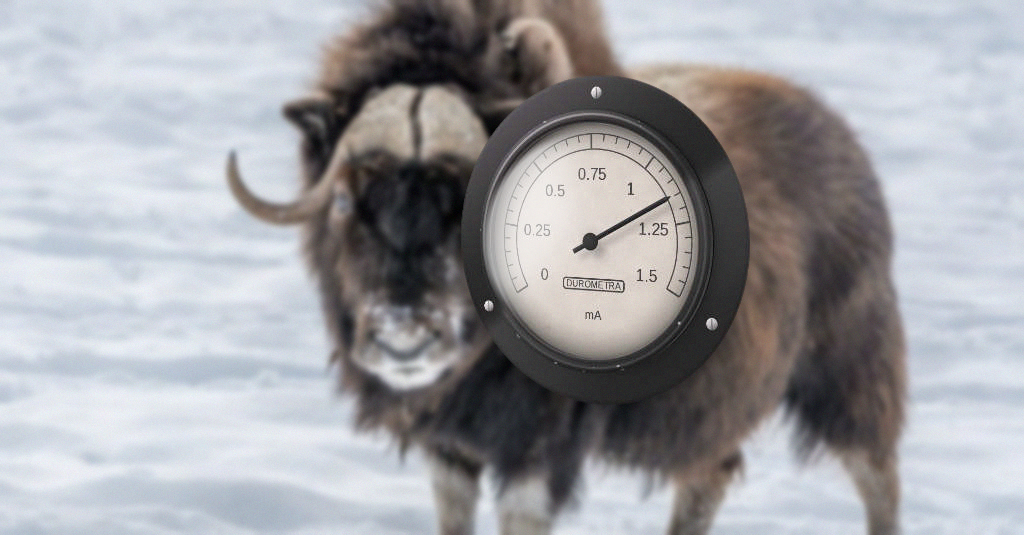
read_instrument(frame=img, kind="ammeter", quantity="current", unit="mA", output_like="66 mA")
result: 1.15 mA
